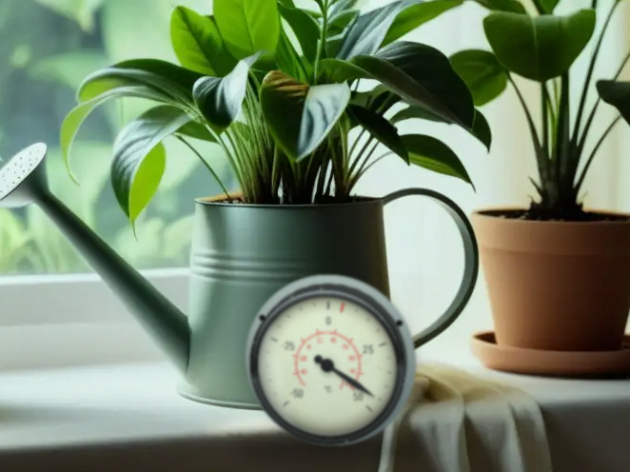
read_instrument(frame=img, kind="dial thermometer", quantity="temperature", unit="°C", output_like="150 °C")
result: 45 °C
